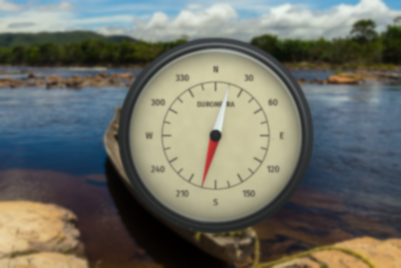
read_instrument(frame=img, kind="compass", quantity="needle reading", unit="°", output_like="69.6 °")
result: 195 °
